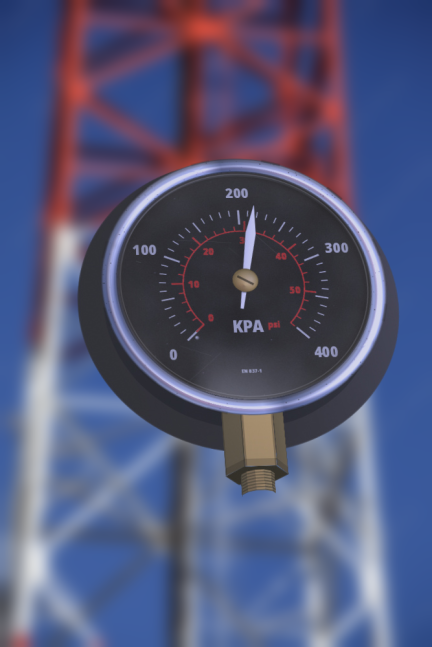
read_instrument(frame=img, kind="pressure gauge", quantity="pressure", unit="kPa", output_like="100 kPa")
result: 215 kPa
